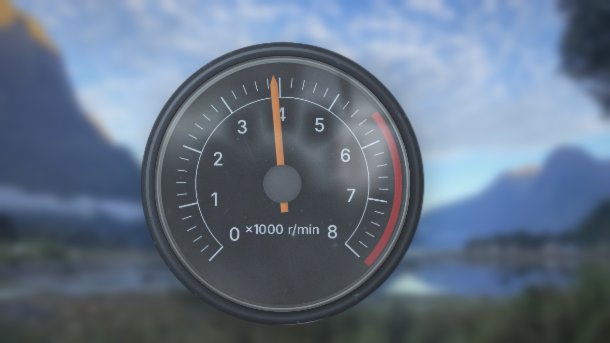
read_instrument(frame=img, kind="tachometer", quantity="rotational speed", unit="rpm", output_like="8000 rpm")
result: 3900 rpm
